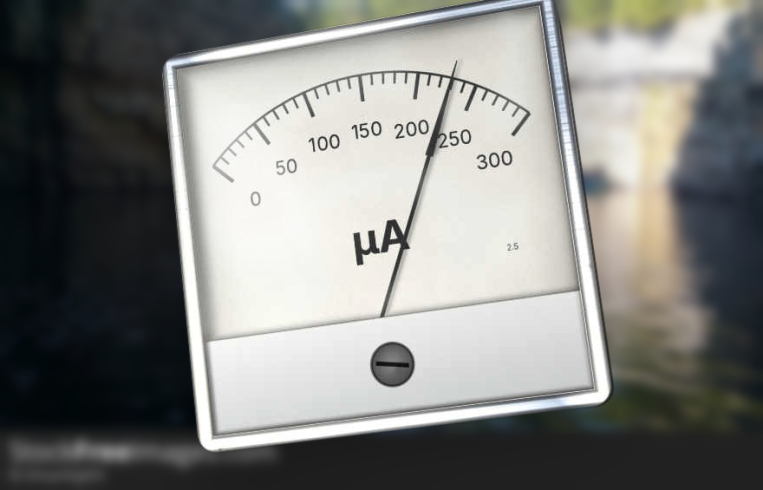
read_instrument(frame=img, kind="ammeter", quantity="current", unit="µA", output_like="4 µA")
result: 230 µA
